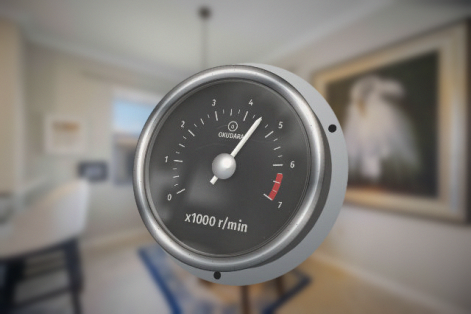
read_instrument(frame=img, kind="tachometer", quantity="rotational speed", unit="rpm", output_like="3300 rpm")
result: 4500 rpm
